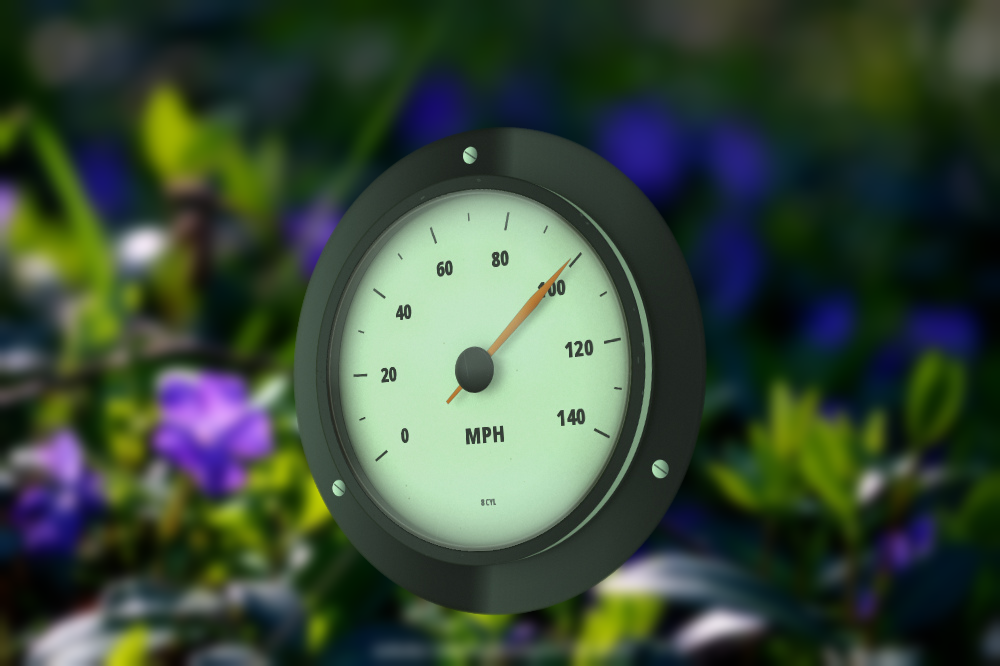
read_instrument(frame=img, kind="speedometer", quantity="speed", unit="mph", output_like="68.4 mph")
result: 100 mph
